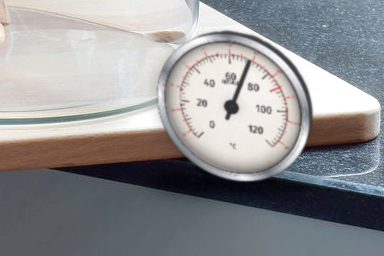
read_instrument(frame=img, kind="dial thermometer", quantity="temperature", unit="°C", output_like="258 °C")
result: 70 °C
